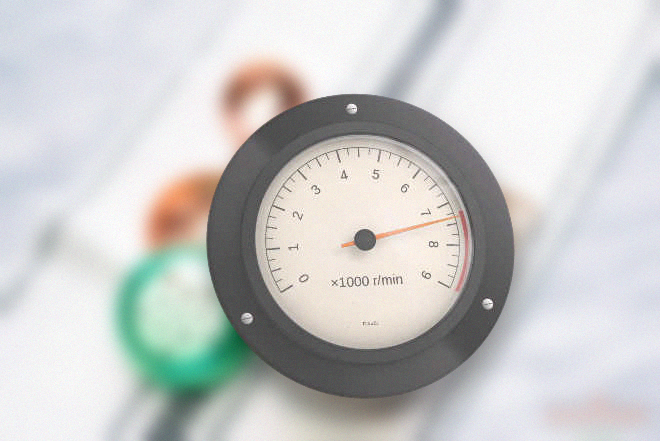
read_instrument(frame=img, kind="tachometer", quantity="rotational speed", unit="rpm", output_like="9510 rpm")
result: 7375 rpm
